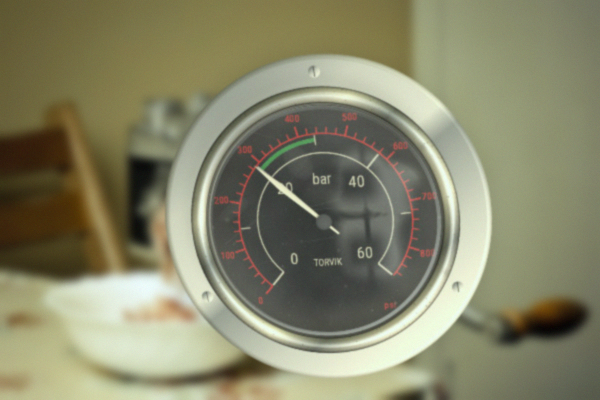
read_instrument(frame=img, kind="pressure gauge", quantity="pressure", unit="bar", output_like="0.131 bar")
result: 20 bar
